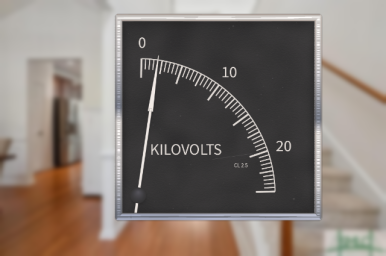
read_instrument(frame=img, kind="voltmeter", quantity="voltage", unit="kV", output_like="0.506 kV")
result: 2 kV
